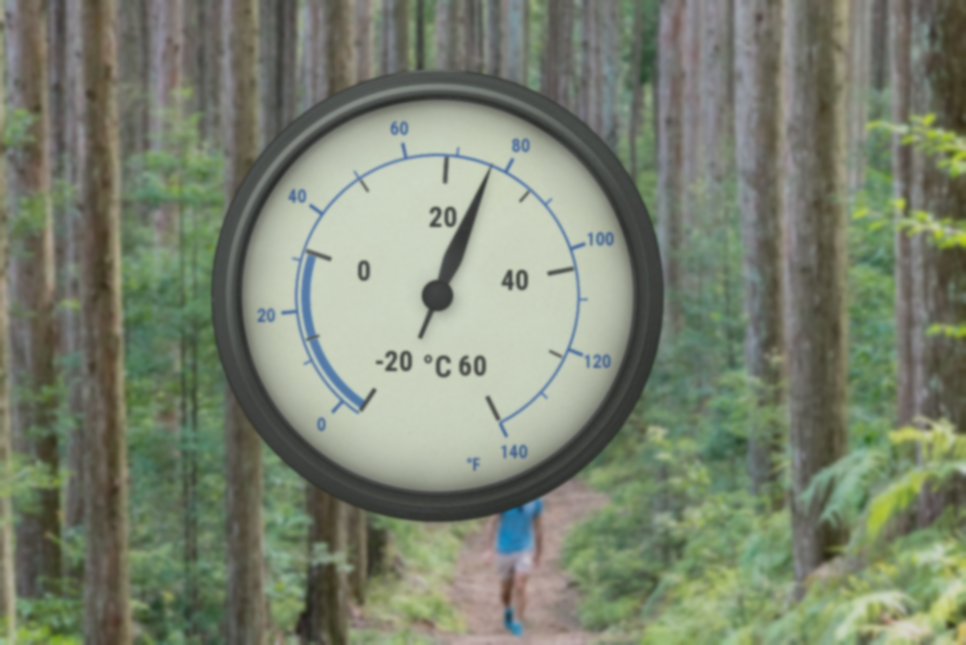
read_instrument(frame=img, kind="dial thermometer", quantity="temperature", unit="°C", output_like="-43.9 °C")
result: 25 °C
